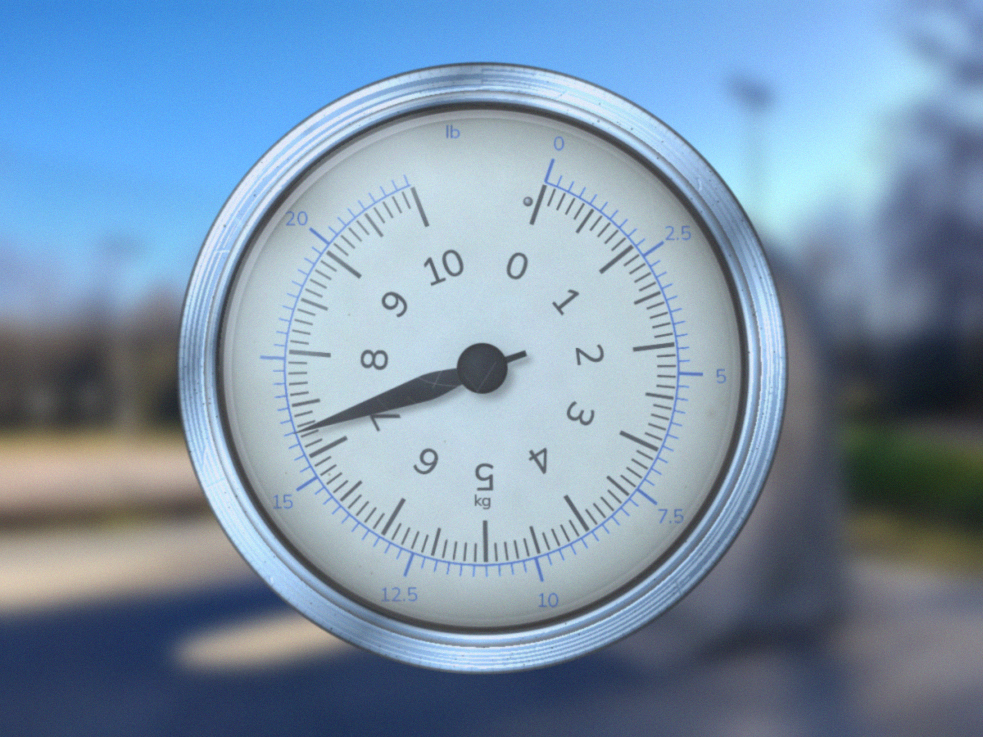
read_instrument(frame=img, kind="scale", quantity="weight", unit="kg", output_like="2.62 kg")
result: 7.25 kg
